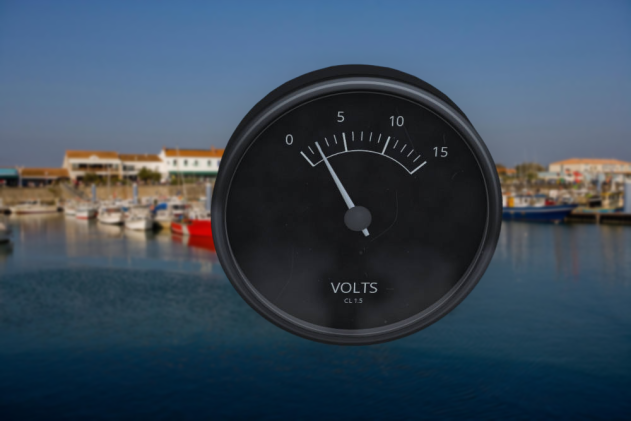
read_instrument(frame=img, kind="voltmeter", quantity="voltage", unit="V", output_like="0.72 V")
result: 2 V
